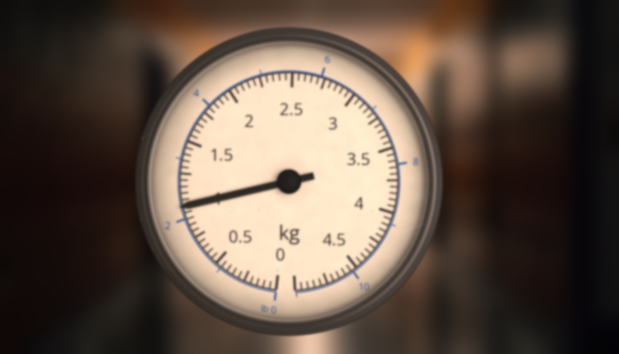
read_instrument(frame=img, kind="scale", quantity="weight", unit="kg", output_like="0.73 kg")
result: 1 kg
